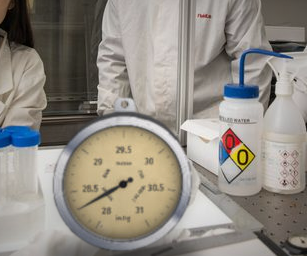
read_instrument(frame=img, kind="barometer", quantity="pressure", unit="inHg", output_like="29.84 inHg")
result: 28.3 inHg
